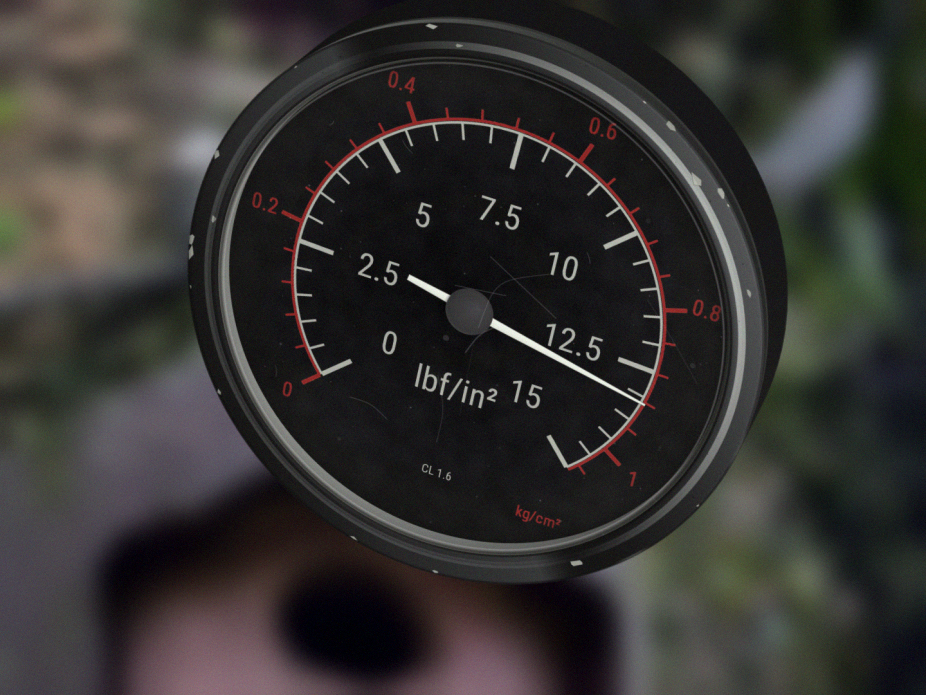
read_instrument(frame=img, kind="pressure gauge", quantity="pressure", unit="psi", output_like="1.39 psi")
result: 13 psi
